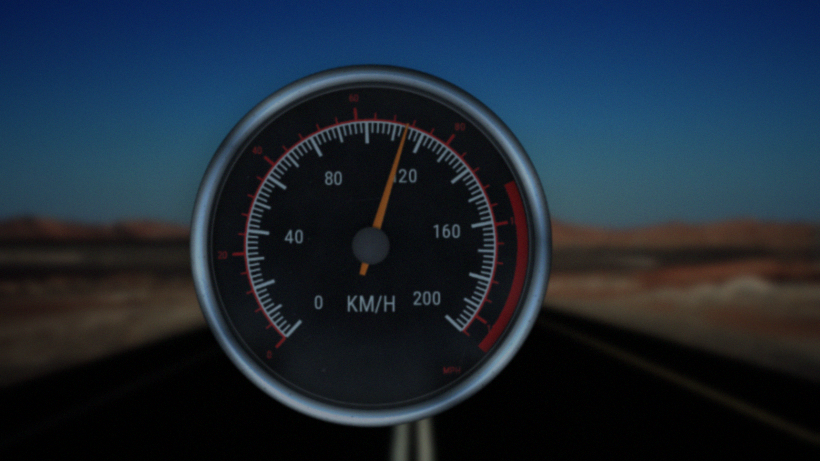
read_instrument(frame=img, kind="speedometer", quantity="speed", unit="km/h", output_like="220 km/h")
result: 114 km/h
